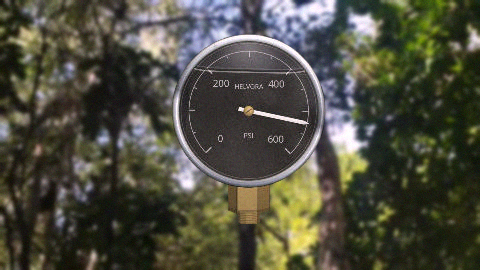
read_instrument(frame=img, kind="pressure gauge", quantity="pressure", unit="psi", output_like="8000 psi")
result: 525 psi
